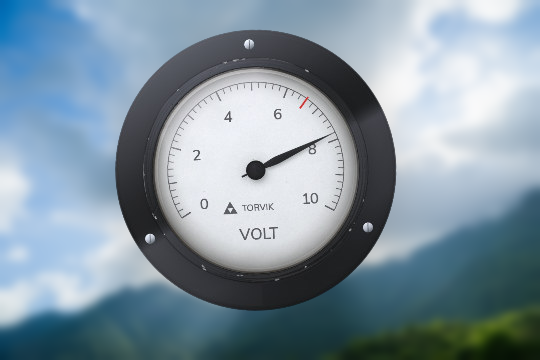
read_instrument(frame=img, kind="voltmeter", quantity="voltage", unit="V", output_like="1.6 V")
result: 7.8 V
